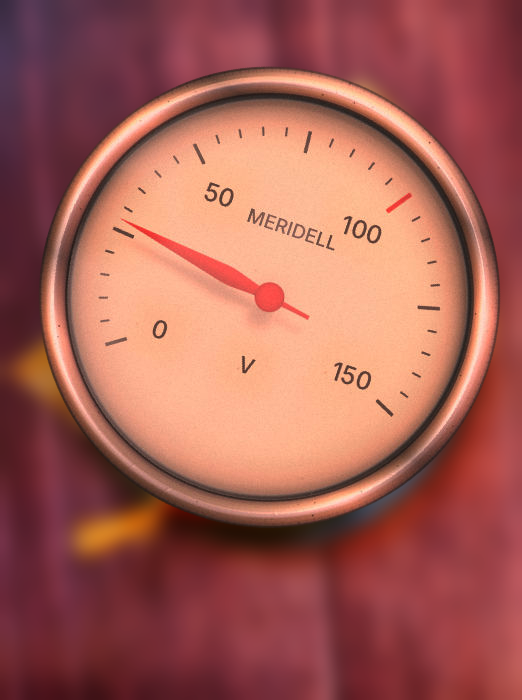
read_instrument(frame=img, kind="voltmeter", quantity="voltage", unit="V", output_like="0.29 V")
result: 27.5 V
